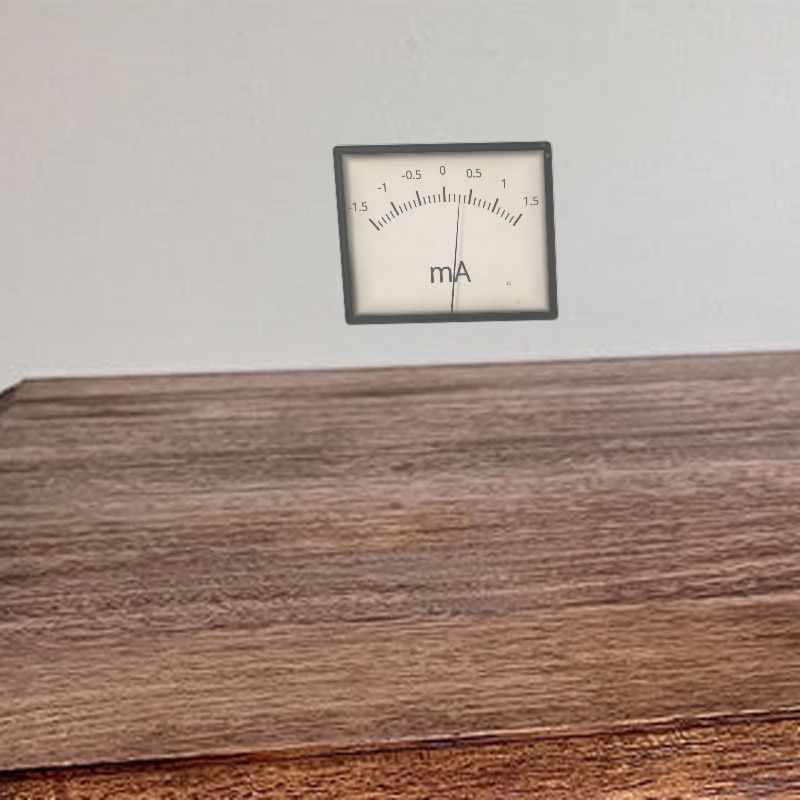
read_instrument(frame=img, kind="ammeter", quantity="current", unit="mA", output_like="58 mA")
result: 0.3 mA
